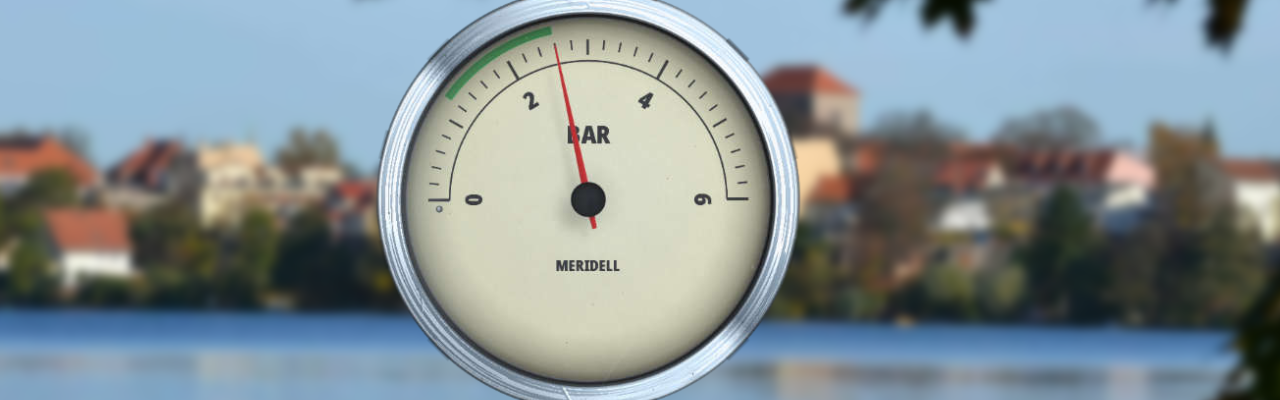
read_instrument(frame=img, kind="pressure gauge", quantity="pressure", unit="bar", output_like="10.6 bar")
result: 2.6 bar
